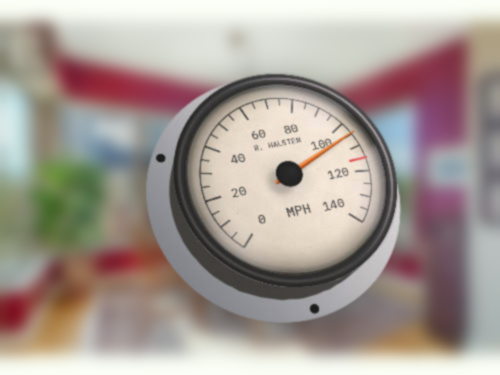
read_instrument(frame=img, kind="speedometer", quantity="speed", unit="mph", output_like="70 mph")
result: 105 mph
